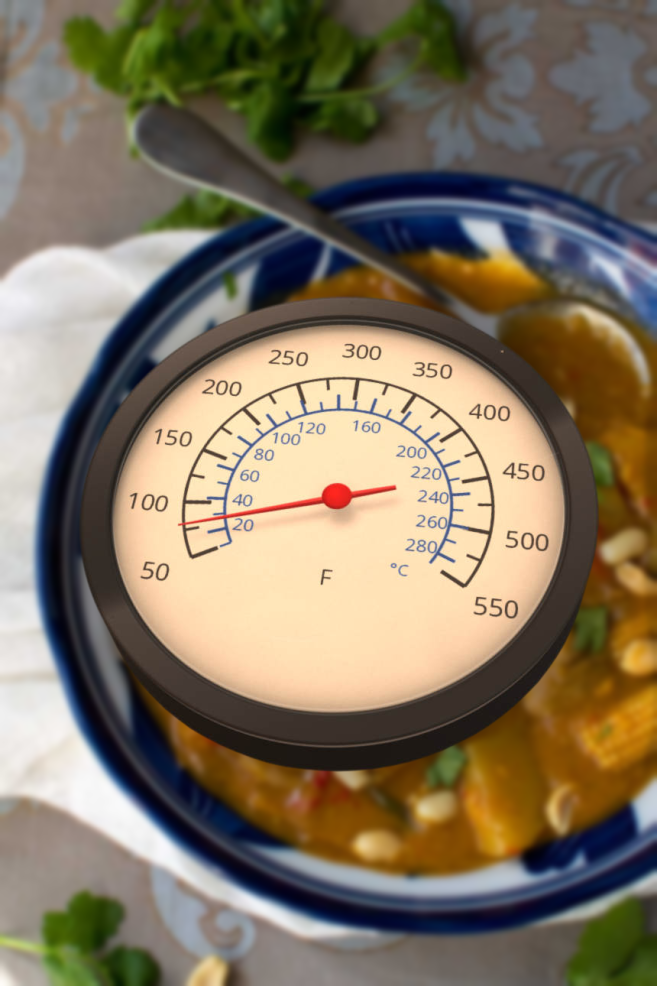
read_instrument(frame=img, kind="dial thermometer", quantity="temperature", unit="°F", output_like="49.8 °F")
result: 75 °F
